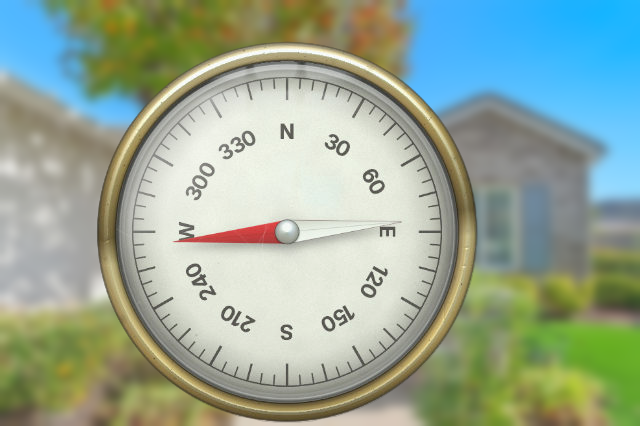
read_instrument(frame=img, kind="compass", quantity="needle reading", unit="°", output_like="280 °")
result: 265 °
